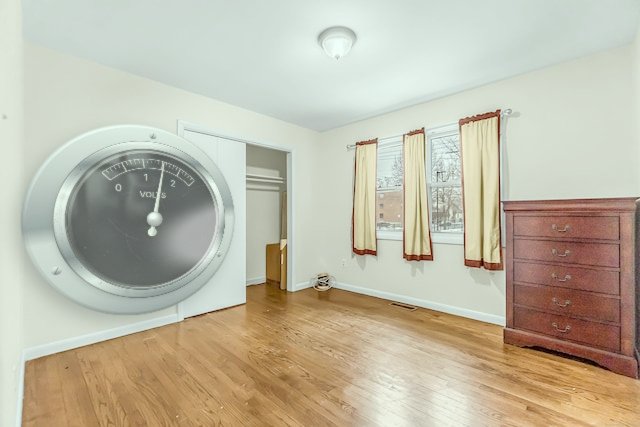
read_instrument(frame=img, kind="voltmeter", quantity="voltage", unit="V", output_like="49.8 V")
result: 1.5 V
